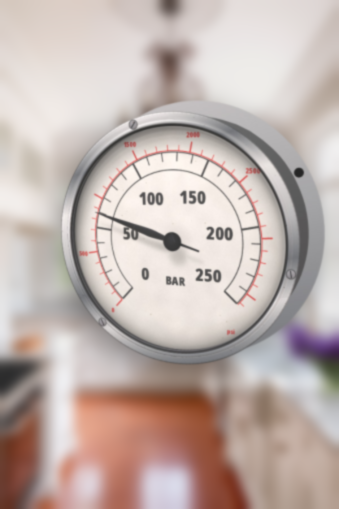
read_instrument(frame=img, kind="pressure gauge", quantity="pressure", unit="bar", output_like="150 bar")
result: 60 bar
